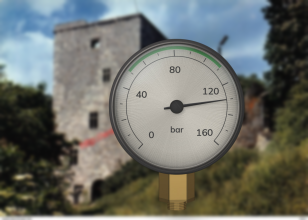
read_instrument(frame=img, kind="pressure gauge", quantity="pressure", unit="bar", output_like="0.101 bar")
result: 130 bar
